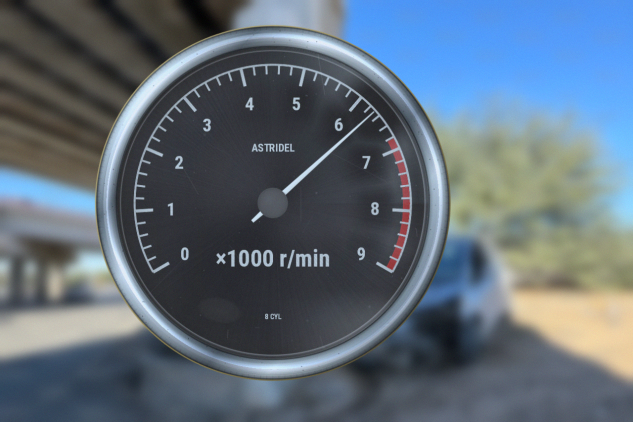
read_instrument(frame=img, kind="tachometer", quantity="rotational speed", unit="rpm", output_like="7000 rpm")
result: 6300 rpm
